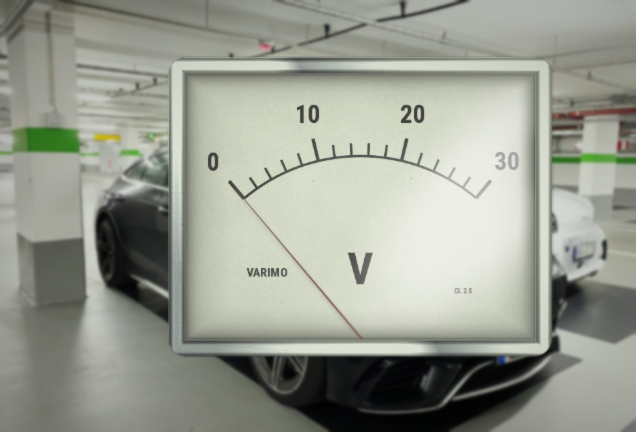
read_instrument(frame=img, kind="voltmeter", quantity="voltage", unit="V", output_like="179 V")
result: 0 V
